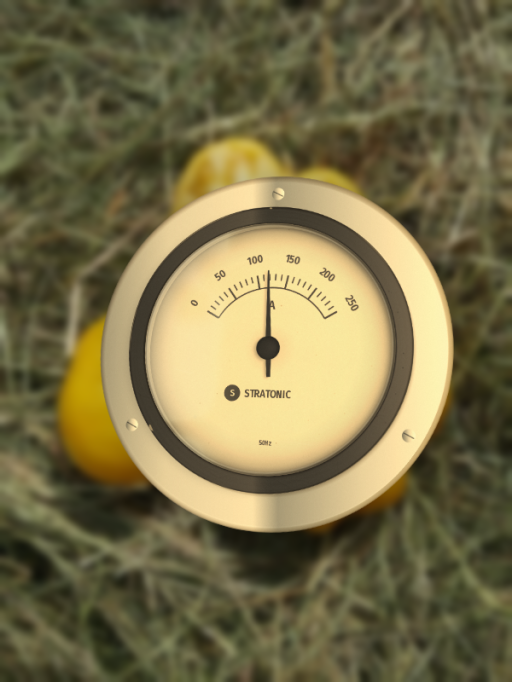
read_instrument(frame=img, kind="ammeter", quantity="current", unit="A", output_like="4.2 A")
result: 120 A
